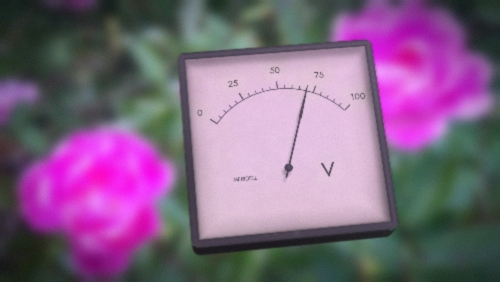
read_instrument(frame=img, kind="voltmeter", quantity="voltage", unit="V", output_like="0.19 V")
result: 70 V
